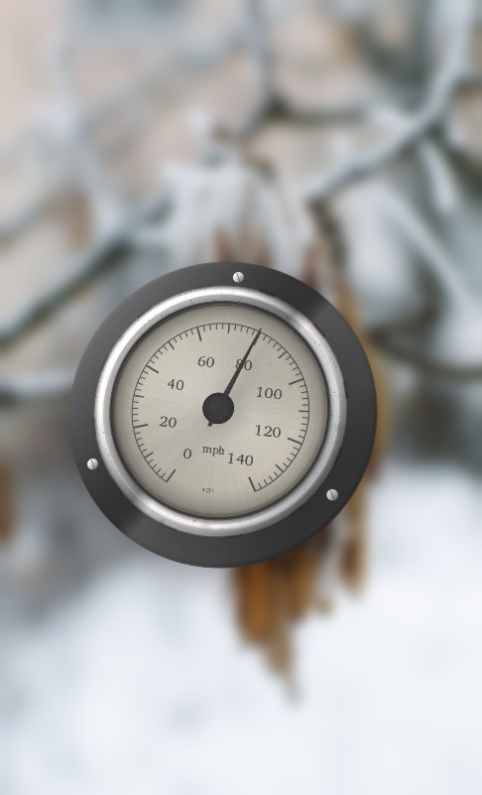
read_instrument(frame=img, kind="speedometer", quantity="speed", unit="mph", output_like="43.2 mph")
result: 80 mph
